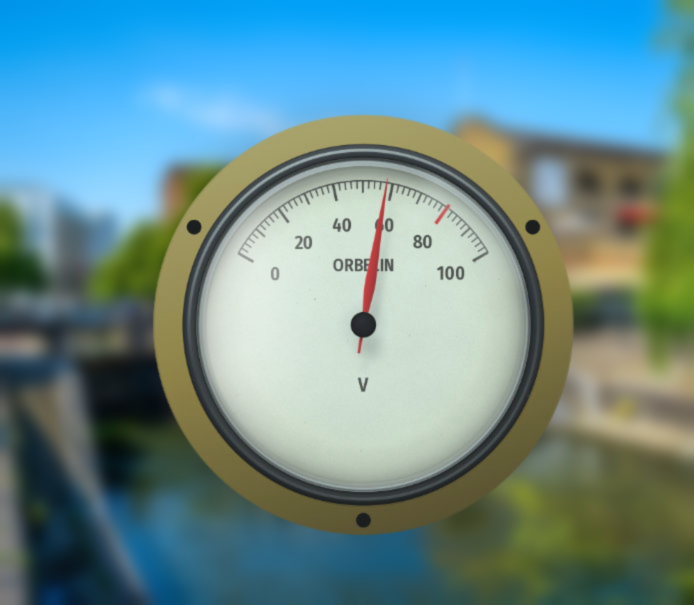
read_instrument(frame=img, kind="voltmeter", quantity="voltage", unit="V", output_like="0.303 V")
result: 58 V
